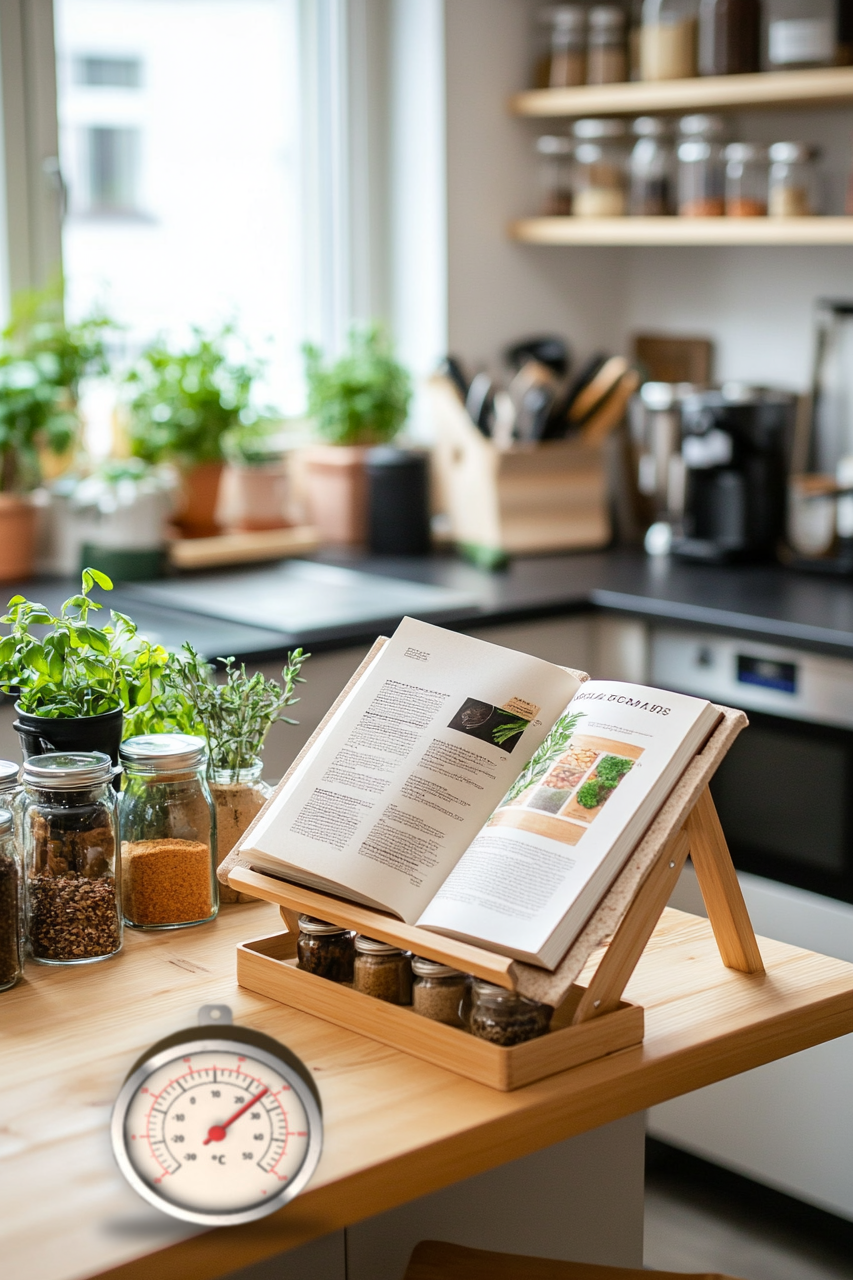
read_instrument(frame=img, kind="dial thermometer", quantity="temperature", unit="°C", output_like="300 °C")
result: 24 °C
